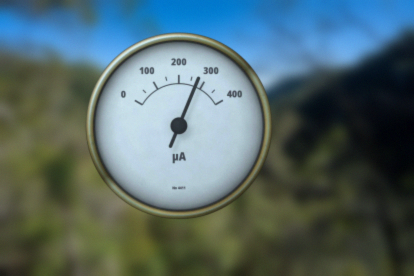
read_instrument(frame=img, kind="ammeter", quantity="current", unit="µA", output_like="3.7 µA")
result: 275 µA
